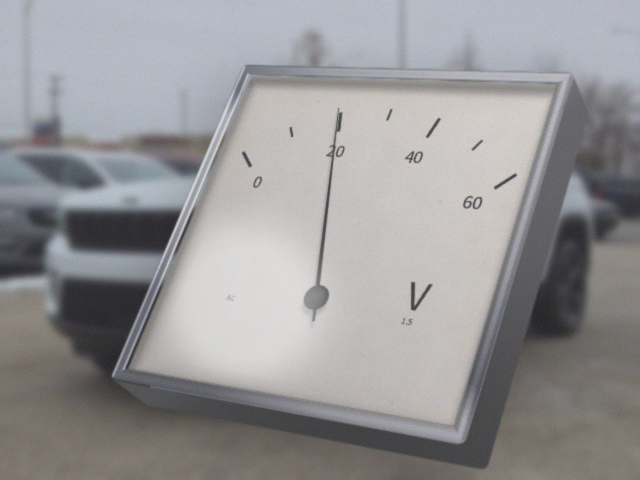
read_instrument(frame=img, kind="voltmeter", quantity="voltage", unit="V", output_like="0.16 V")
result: 20 V
